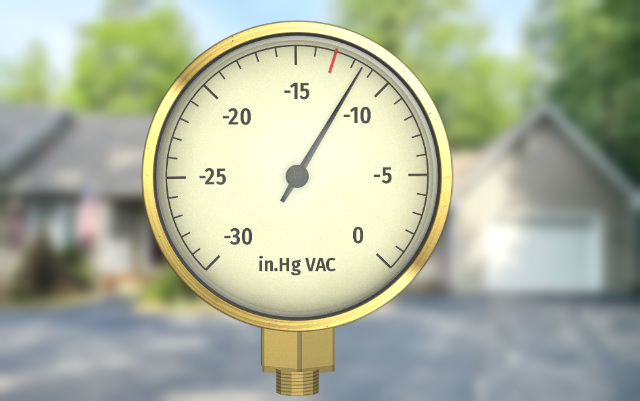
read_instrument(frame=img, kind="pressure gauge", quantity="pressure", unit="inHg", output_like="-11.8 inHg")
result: -11.5 inHg
